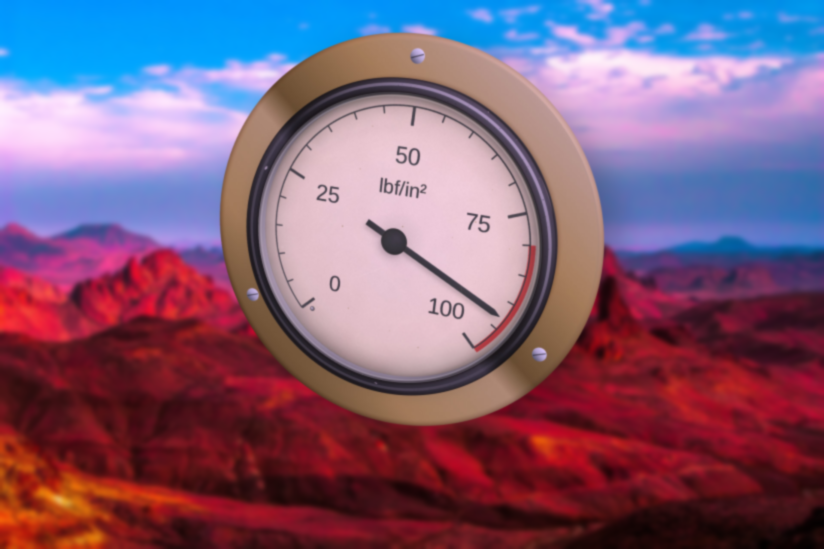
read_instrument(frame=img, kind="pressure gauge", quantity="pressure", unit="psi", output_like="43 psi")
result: 92.5 psi
